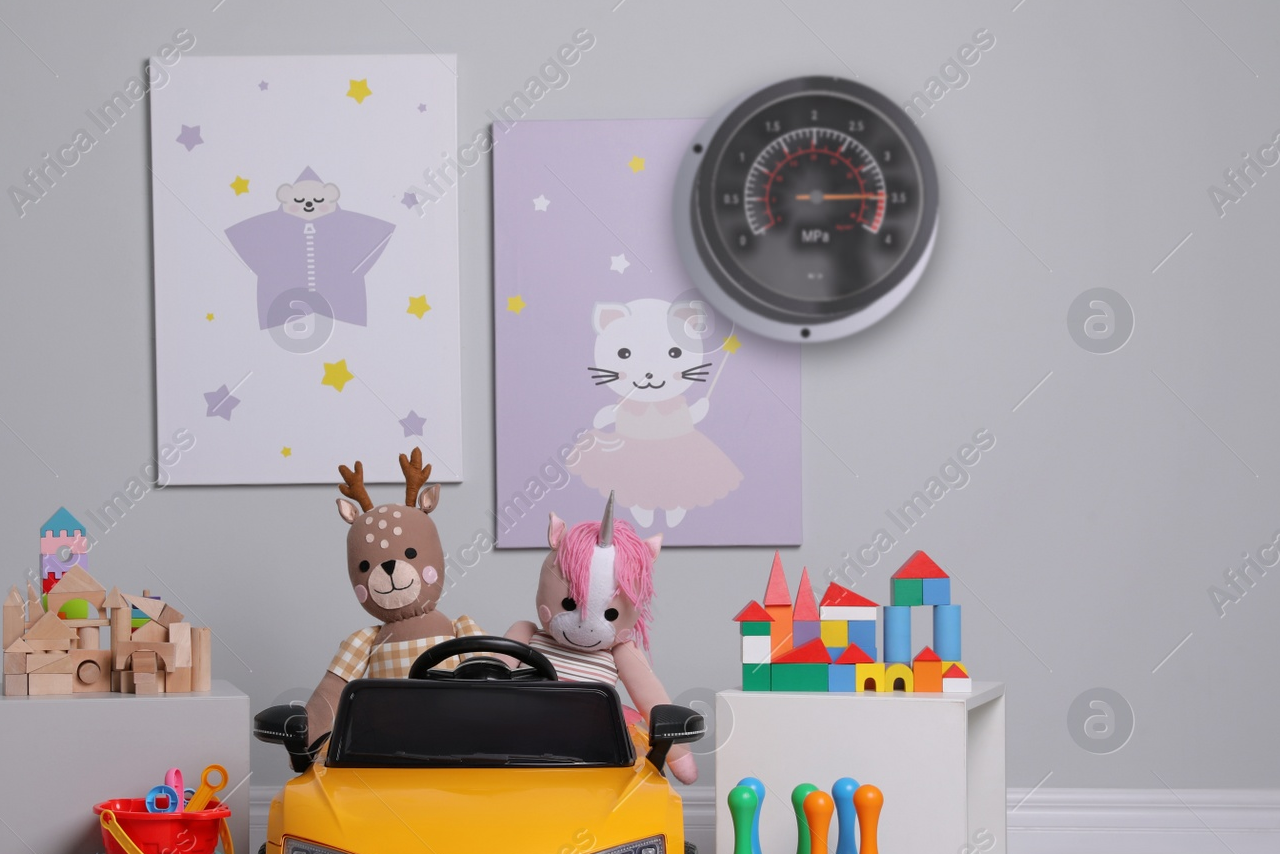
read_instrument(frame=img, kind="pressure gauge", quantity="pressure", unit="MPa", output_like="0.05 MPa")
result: 3.5 MPa
